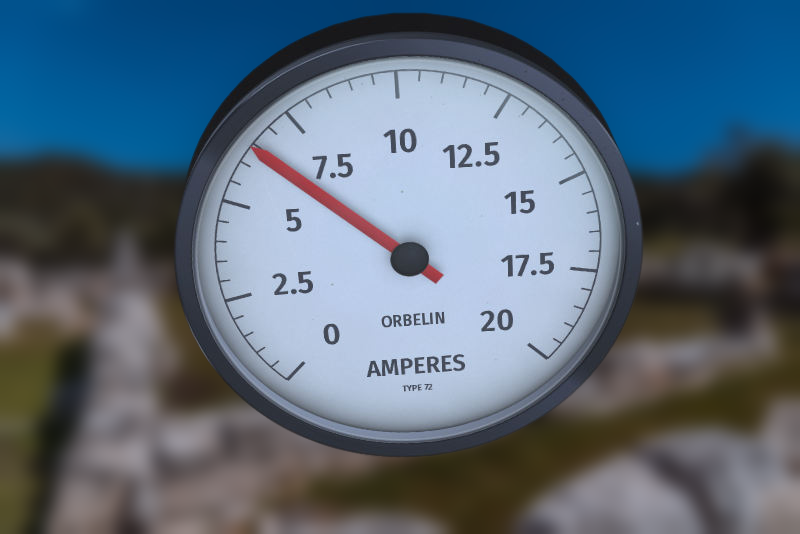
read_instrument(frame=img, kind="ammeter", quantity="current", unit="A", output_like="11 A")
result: 6.5 A
